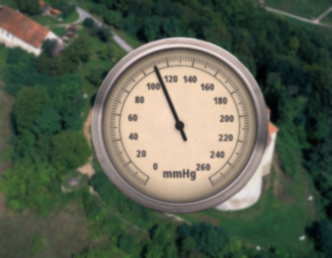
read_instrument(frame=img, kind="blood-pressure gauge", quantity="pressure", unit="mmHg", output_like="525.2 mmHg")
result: 110 mmHg
